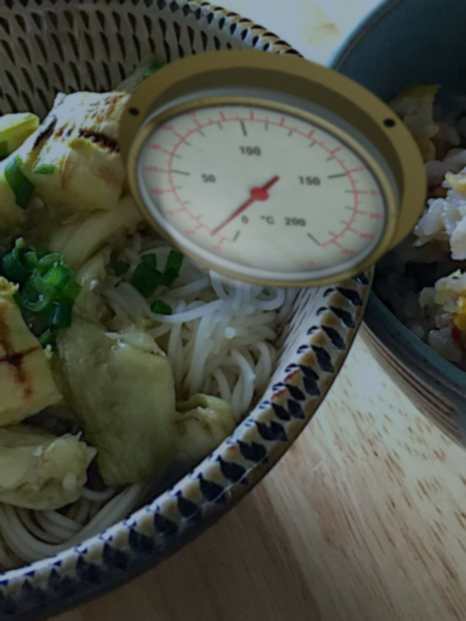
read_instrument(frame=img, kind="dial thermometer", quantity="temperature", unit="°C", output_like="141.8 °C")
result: 10 °C
